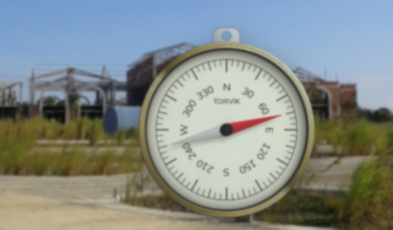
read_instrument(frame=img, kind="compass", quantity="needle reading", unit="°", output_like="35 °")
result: 75 °
